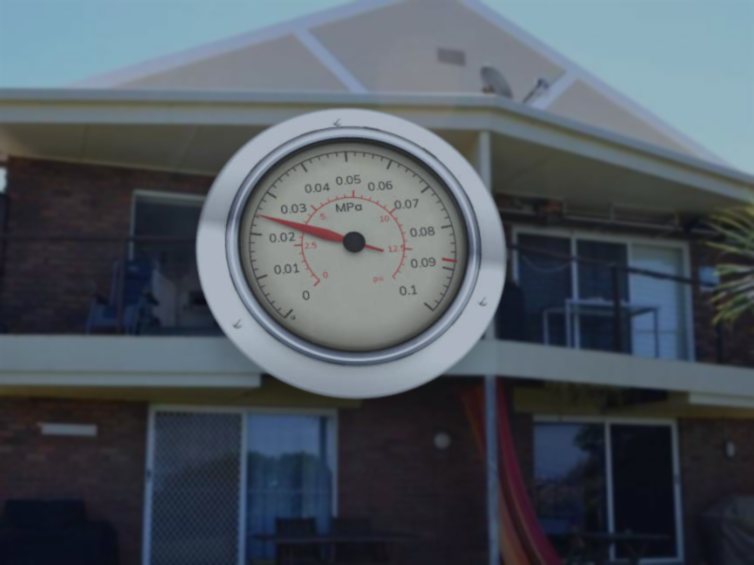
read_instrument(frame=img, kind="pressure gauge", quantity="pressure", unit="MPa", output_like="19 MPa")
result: 0.024 MPa
